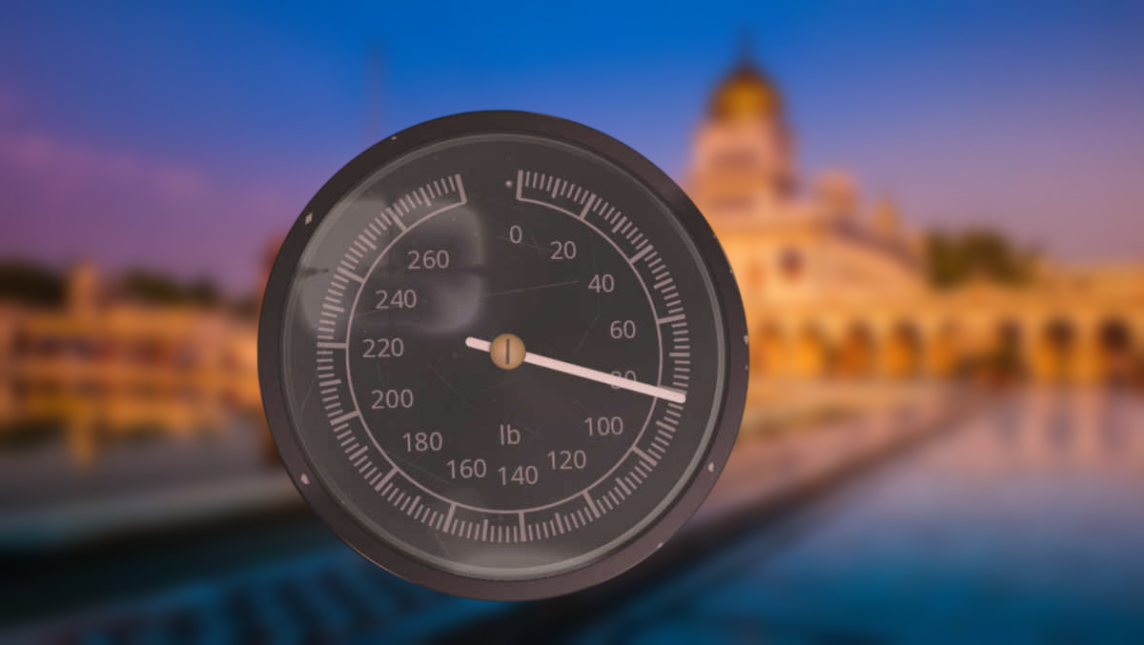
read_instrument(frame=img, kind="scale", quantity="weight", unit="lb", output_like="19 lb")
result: 82 lb
